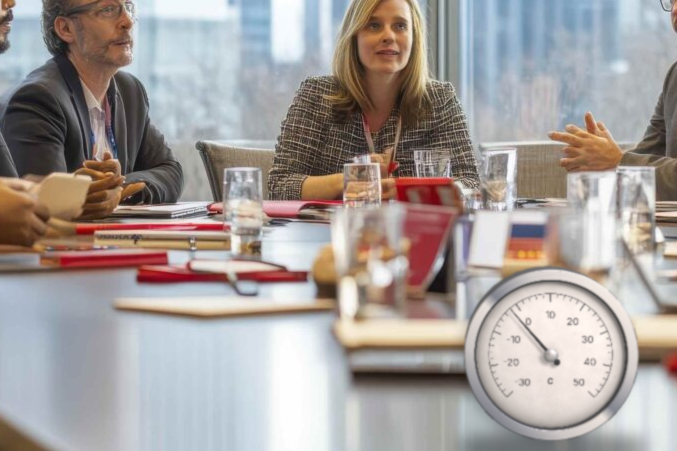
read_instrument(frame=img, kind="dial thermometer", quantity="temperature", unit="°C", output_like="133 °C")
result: -2 °C
